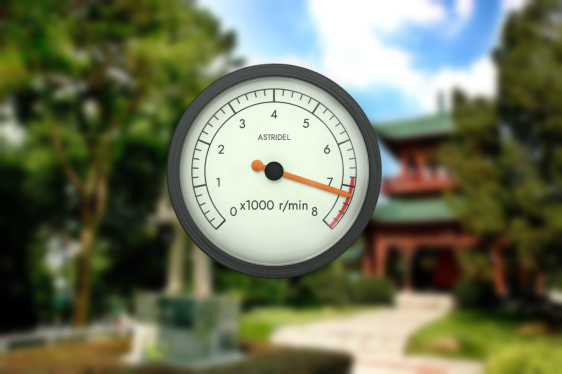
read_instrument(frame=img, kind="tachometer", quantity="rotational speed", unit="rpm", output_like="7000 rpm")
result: 7200 rpm
